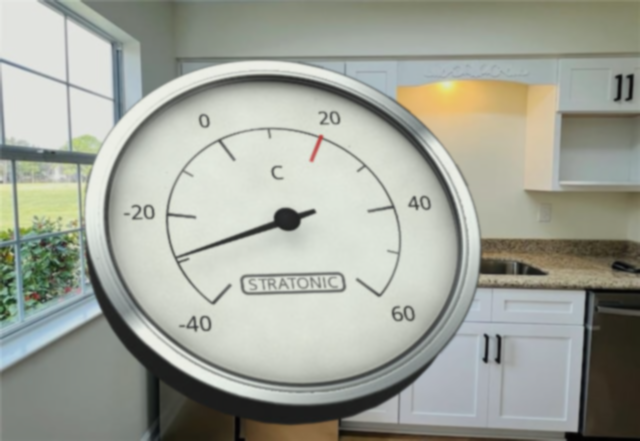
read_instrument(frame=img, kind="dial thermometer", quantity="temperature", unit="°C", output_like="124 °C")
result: -30 °C
